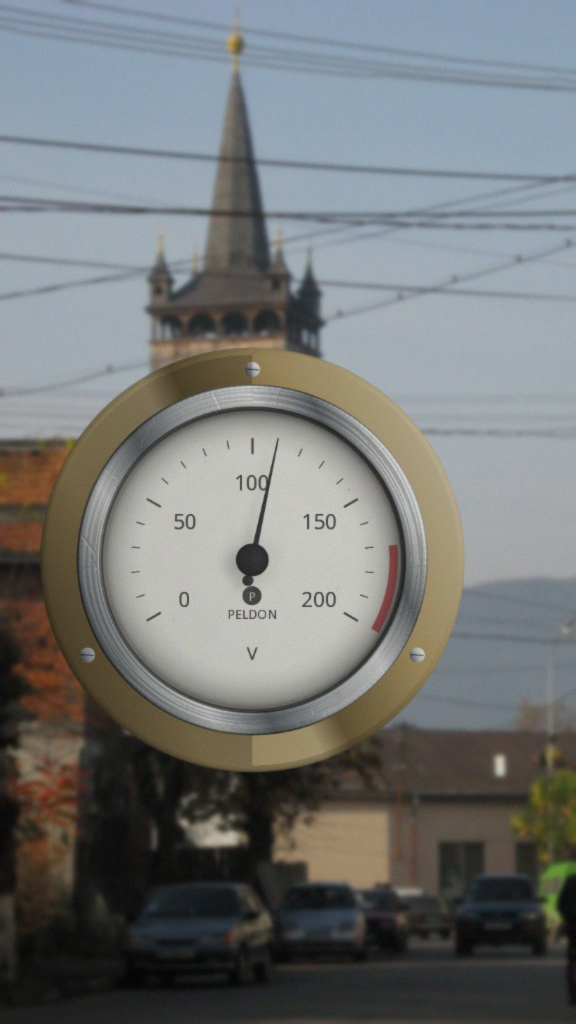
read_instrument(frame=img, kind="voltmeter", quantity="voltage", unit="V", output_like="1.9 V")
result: 110 V
